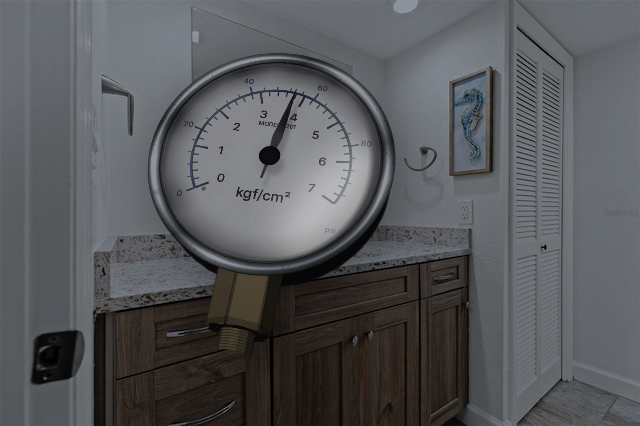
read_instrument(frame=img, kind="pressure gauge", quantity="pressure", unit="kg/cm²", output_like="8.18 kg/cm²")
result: 3.8 kg/cm²
